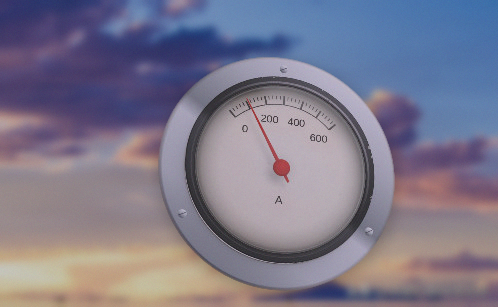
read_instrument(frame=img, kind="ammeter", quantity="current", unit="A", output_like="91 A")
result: 100 A
